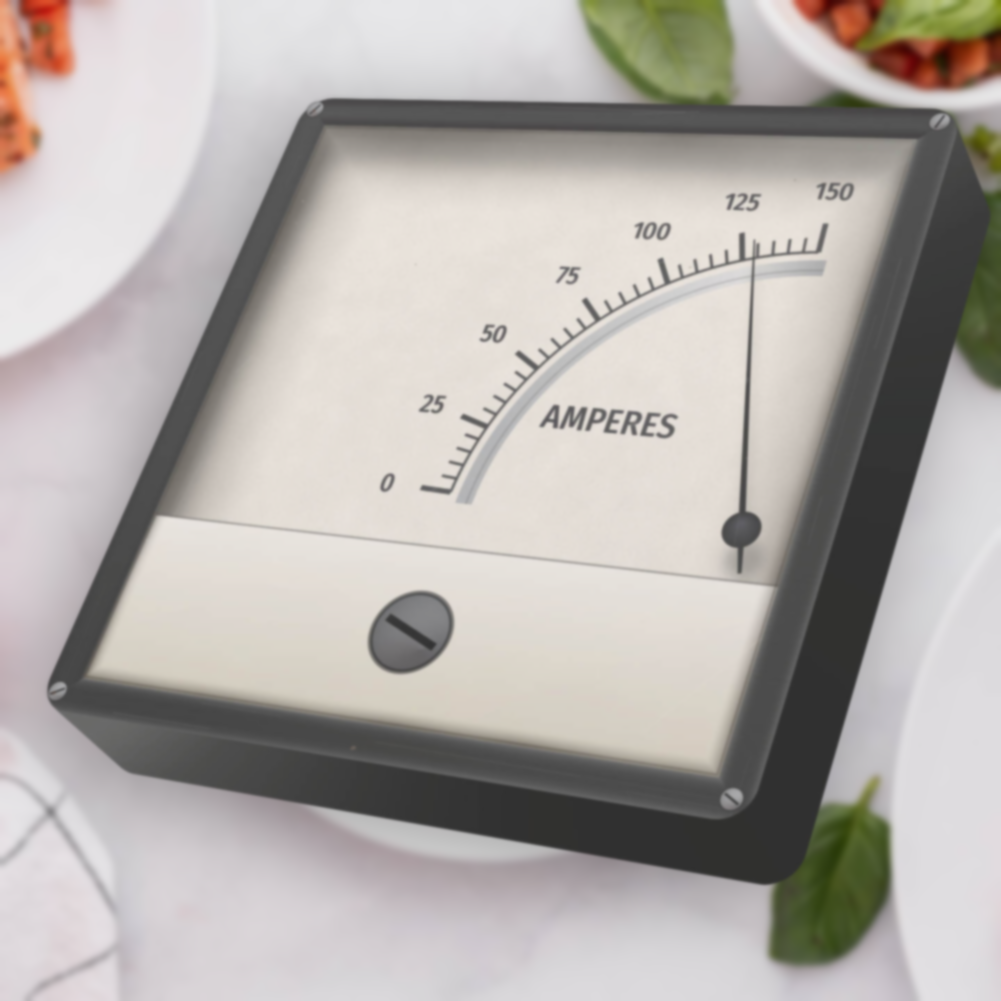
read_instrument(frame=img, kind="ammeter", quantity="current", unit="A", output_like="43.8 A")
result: 130 A
